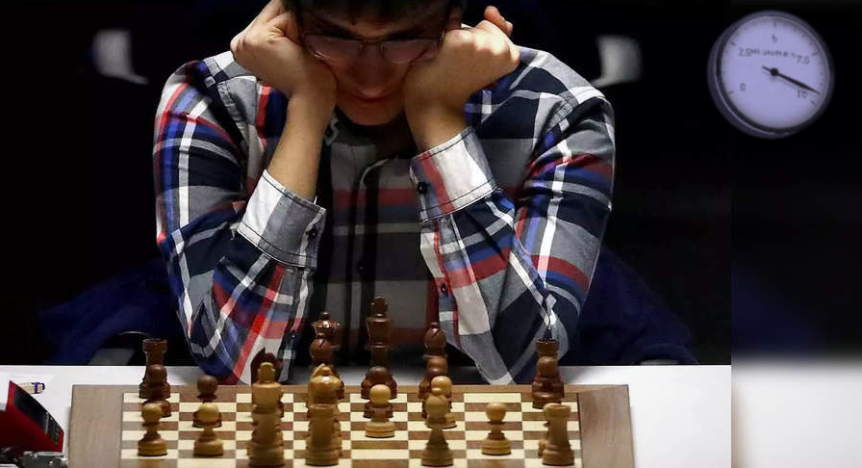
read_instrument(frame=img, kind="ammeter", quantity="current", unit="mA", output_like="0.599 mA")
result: 9.5 mA
